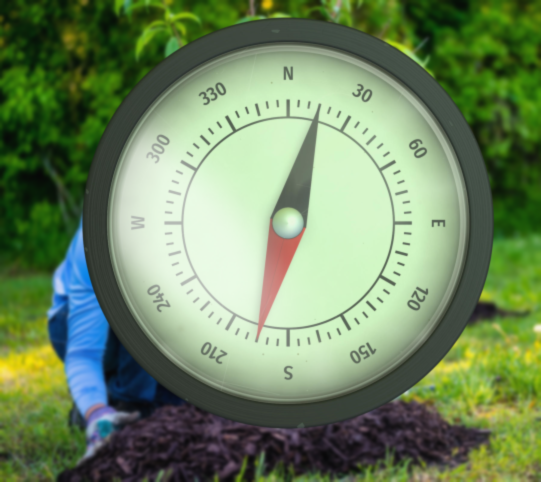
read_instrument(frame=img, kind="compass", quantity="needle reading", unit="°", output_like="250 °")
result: 195 °
